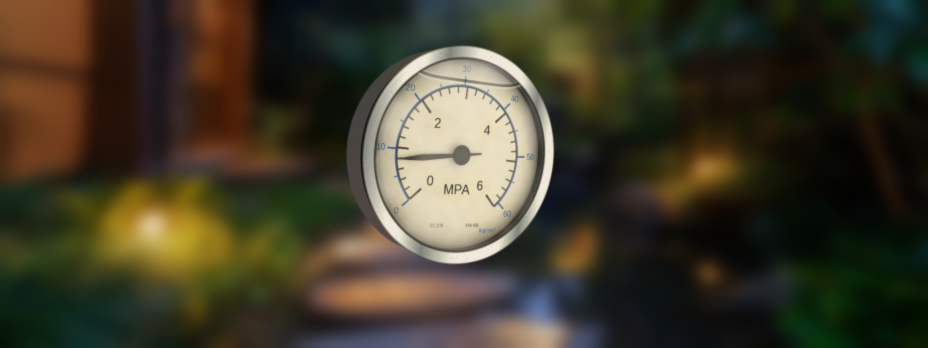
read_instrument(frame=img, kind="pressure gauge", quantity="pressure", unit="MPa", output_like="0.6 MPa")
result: 0.8 MPa
